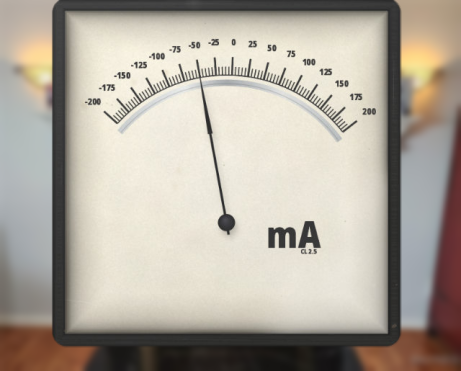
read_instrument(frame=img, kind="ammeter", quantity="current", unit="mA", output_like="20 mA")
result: -50 mA
